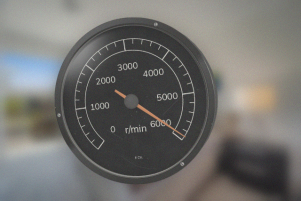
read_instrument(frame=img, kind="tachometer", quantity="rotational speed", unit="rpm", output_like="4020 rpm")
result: 5900 rpm
